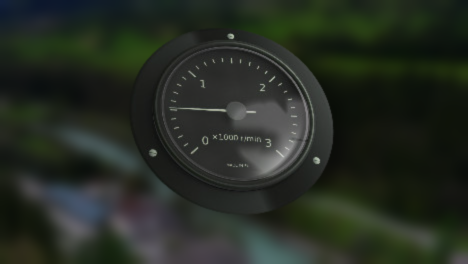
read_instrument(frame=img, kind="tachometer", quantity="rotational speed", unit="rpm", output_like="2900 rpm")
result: 500 rpm
